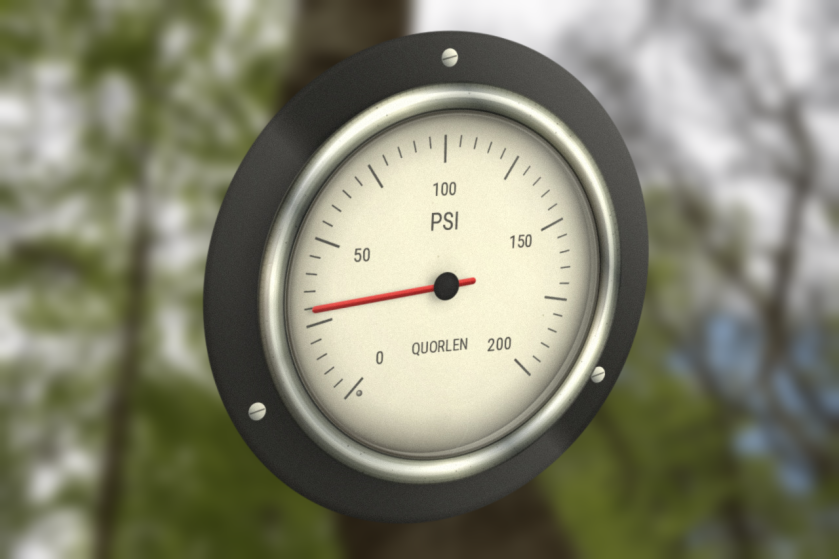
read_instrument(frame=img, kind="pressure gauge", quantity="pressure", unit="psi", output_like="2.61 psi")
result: 30 psi
